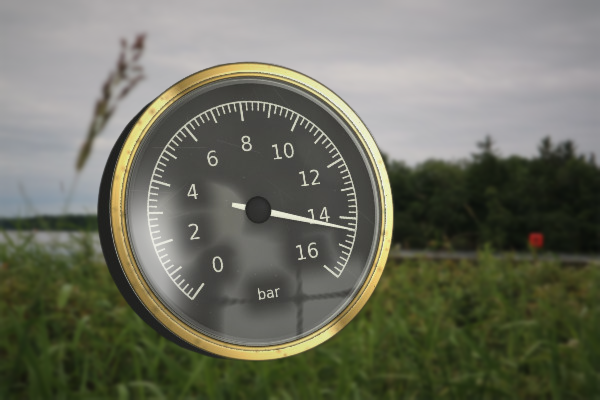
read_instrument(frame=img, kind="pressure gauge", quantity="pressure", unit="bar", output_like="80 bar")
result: 14.4 bar
